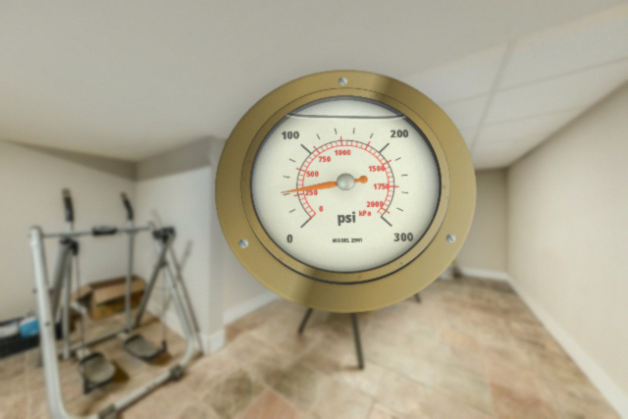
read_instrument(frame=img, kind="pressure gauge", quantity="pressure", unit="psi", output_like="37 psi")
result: 40 psi
